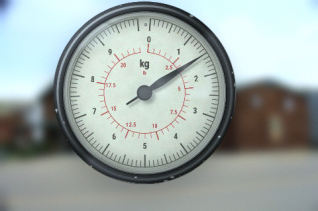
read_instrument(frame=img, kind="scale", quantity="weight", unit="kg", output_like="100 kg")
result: 1.5 kg
